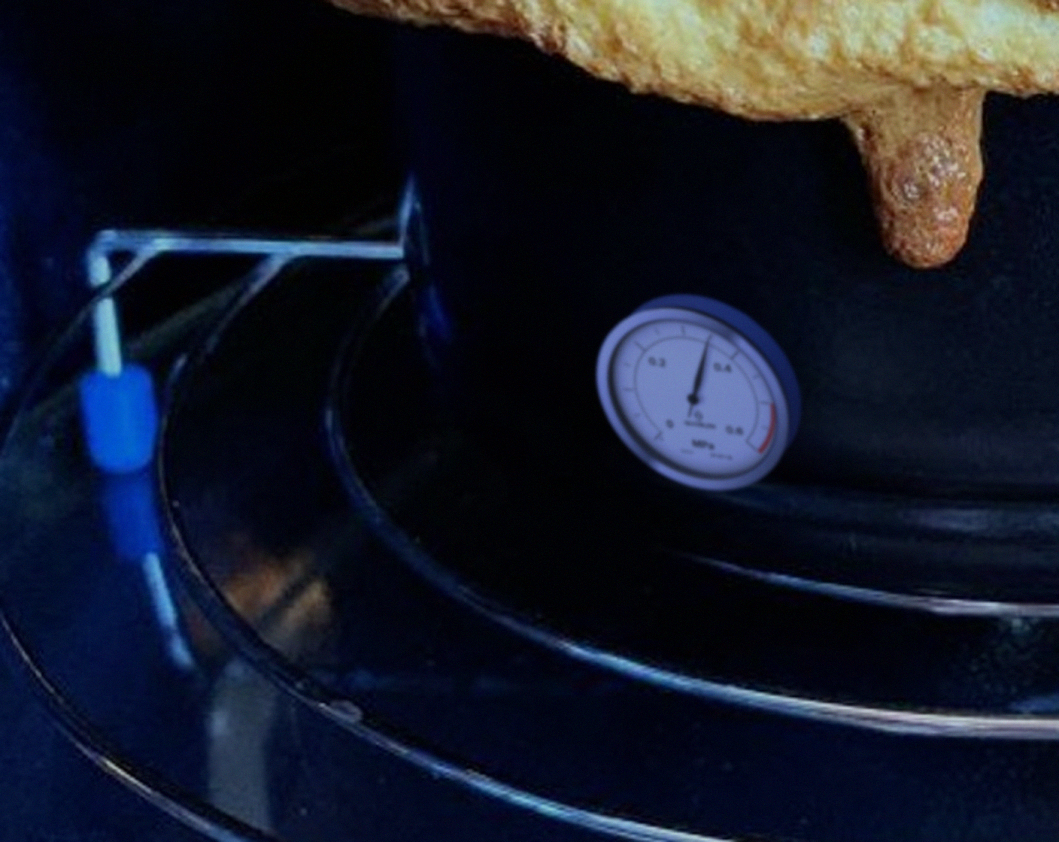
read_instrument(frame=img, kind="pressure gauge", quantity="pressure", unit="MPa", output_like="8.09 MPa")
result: 0.35 MPa
